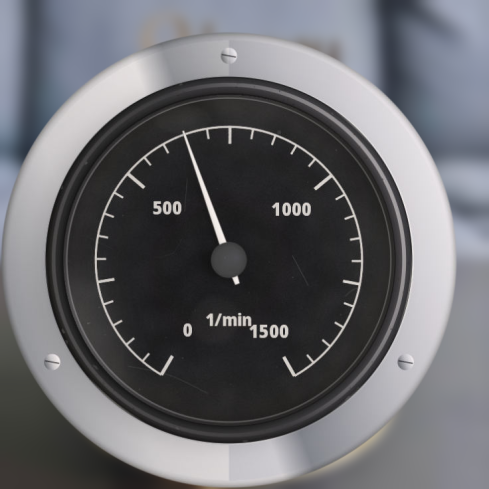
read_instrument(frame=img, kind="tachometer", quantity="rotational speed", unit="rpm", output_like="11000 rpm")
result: 650 rpm
